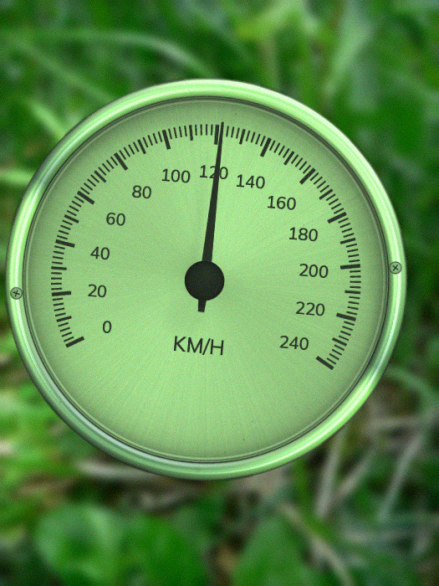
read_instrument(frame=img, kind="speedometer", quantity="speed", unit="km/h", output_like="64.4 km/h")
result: 122 km/h
